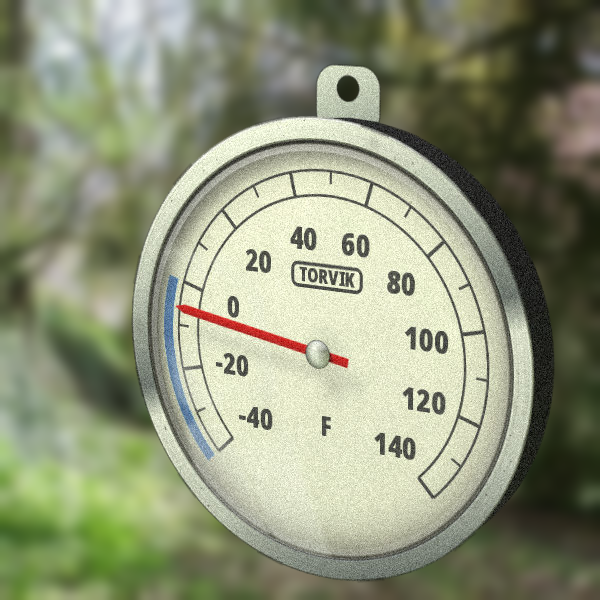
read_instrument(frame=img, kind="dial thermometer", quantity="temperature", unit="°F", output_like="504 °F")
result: -5 °F
